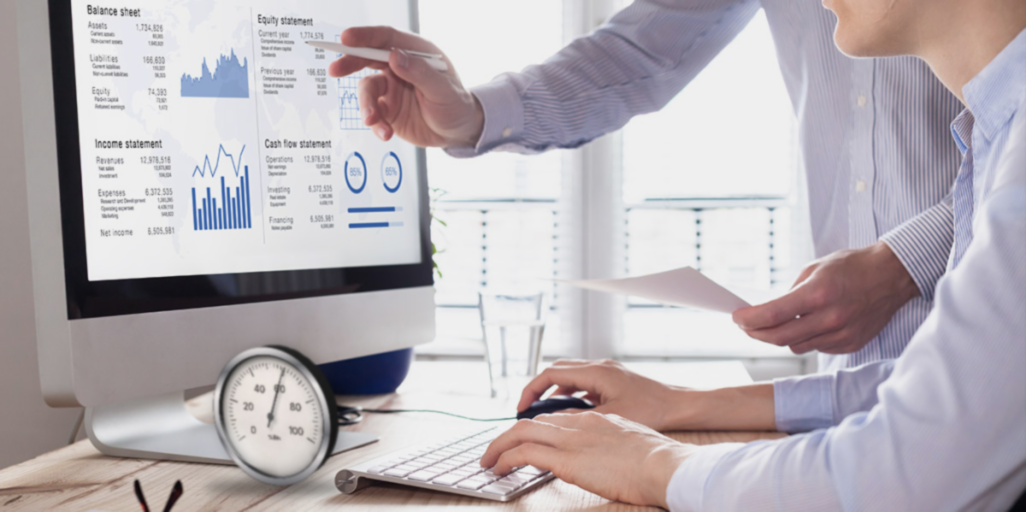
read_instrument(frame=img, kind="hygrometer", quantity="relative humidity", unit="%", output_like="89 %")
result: 60 %
